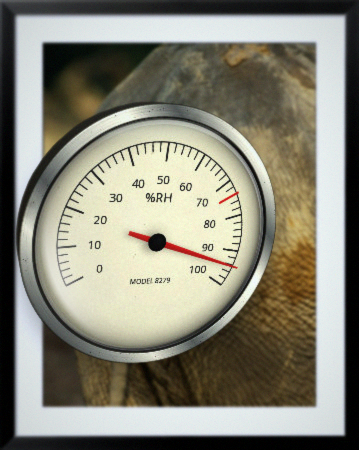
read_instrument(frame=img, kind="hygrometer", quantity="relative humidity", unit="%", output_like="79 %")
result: 94 %
